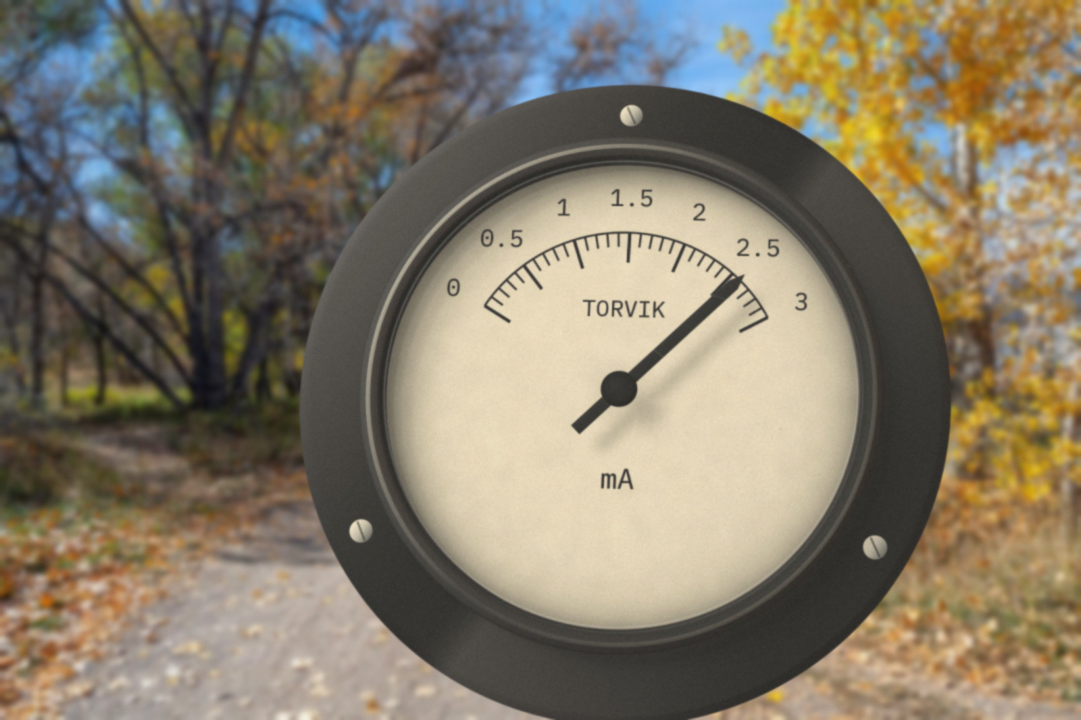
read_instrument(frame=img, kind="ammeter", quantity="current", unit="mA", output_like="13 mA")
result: 2.6 mA
